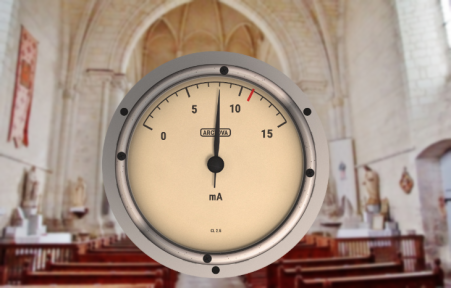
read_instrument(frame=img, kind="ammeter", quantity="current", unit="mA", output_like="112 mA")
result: 8 mA
